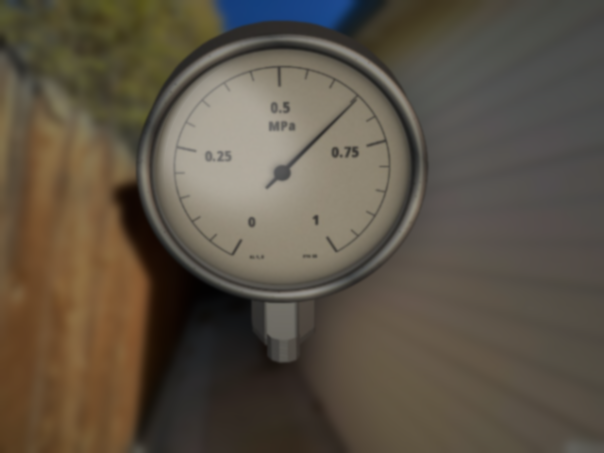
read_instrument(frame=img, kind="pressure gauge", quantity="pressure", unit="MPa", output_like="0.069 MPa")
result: 0.65 MPa
